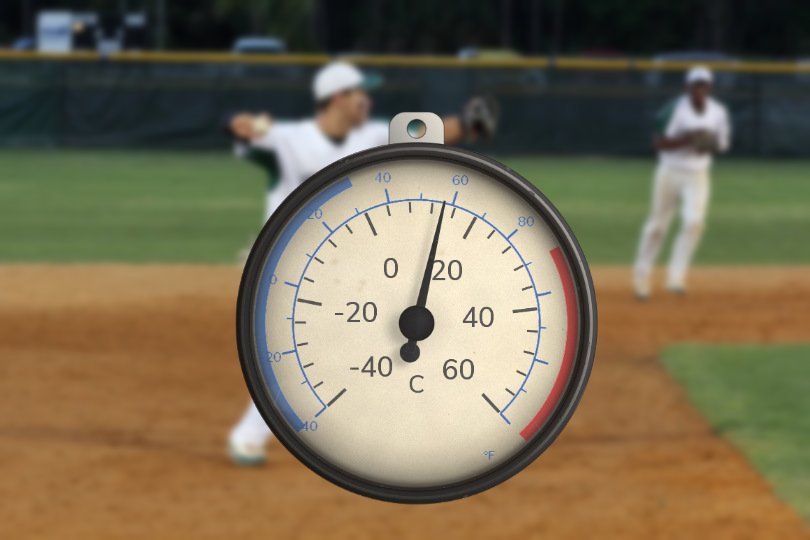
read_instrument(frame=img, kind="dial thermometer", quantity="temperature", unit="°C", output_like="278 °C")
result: 14 °C
